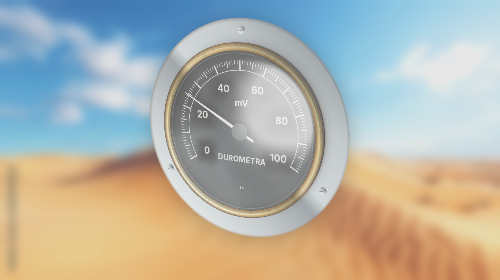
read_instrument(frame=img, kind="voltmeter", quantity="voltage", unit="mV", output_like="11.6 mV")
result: 25 mV
